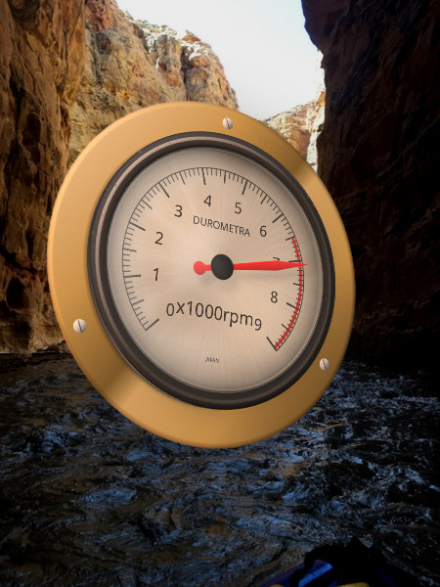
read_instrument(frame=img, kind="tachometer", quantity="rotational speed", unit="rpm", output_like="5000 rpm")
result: 7100 rpm
